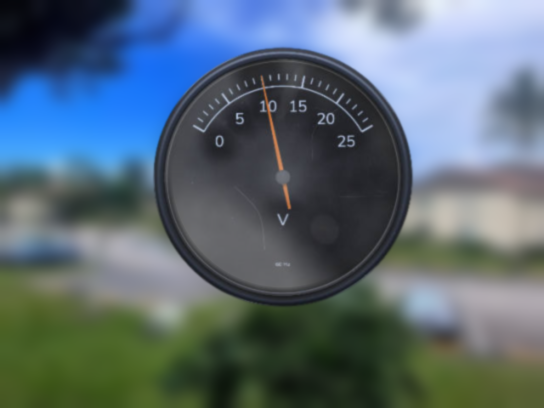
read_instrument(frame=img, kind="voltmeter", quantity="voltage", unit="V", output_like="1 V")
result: 10 V
